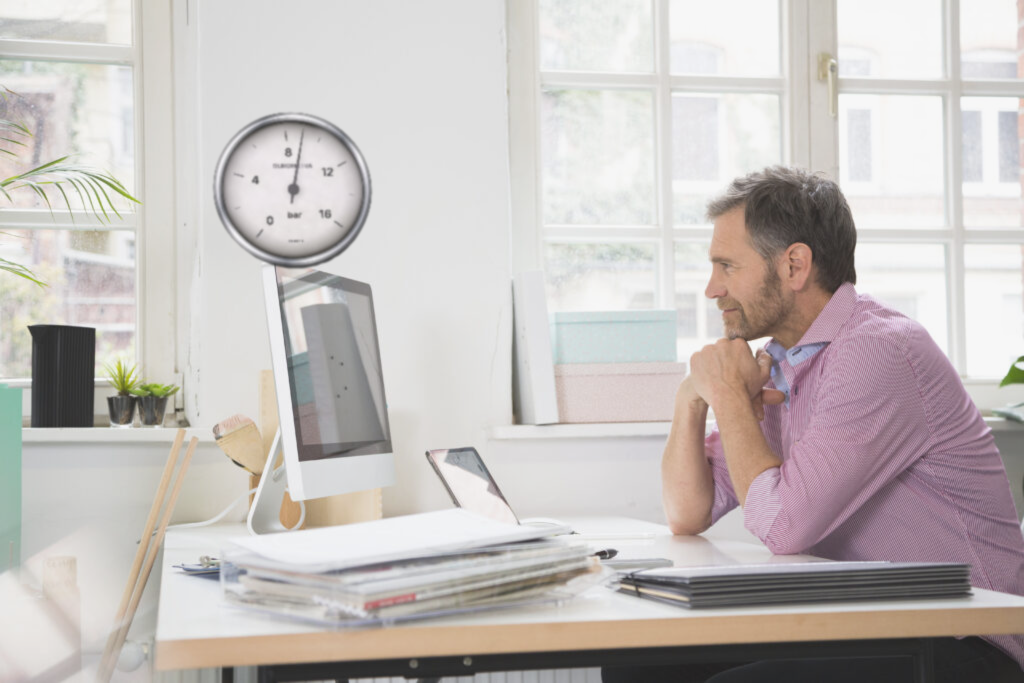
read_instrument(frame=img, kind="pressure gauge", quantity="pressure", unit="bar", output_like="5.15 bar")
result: 9 bar
